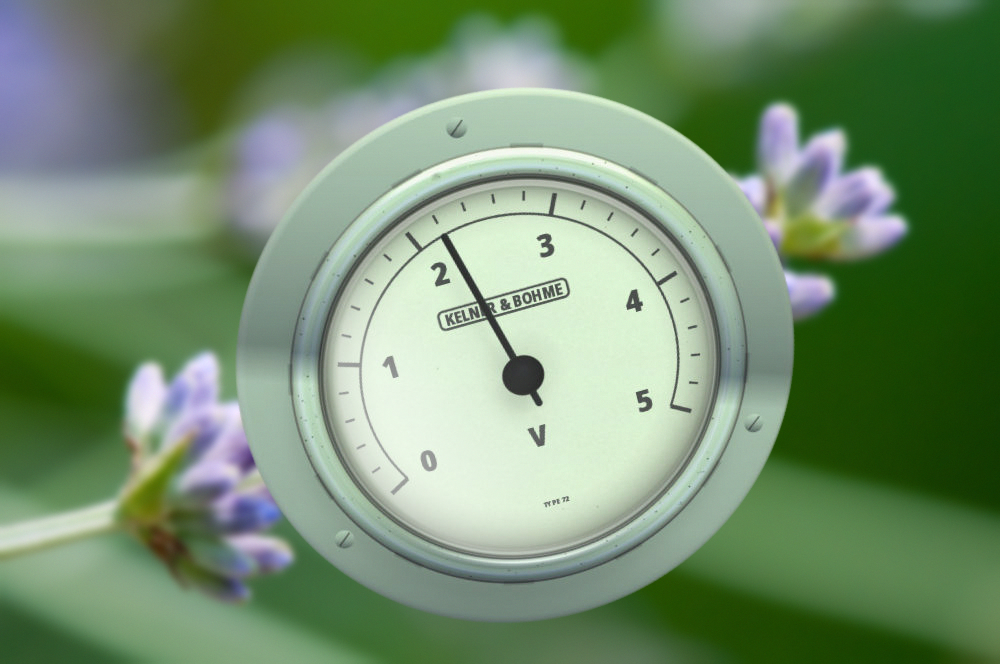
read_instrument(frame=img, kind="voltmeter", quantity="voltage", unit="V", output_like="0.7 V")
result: 2.2 V
